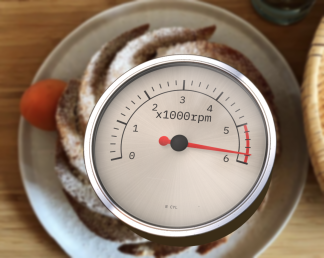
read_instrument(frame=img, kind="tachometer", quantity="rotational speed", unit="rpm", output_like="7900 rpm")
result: 5800 rpm
